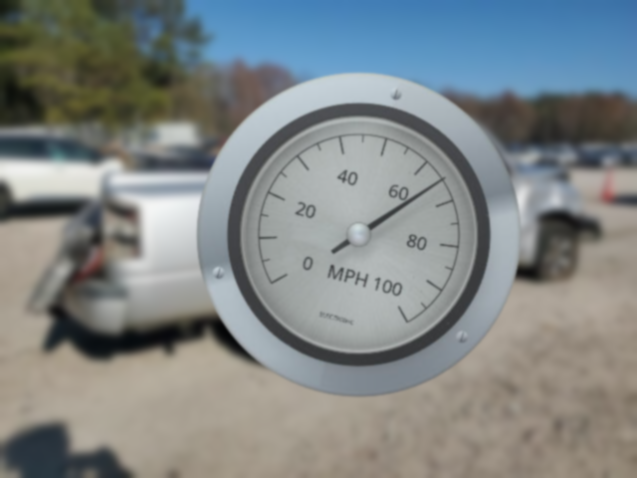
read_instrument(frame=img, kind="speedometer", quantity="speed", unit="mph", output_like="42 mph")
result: 65 mph
